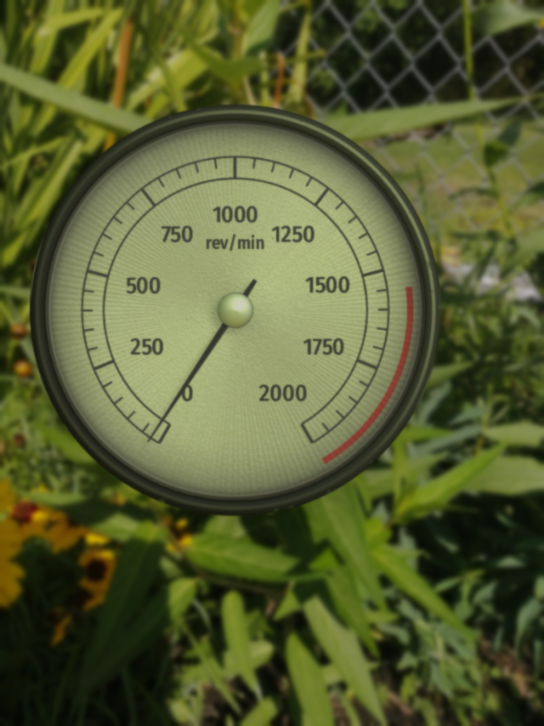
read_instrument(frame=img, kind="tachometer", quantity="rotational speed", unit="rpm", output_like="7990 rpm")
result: 25 rpm
